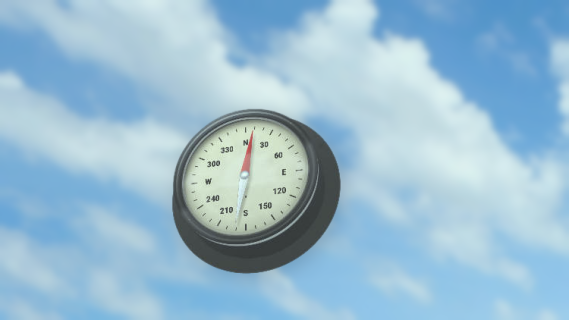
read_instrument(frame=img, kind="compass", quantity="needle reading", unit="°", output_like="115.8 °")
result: 10 °
